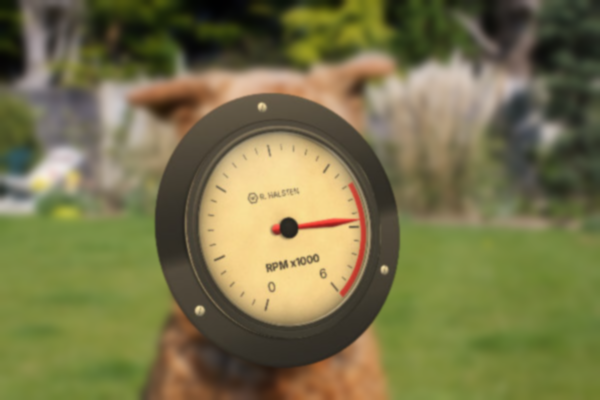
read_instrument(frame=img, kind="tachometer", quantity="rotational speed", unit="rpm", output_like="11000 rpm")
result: 4900 rpm
